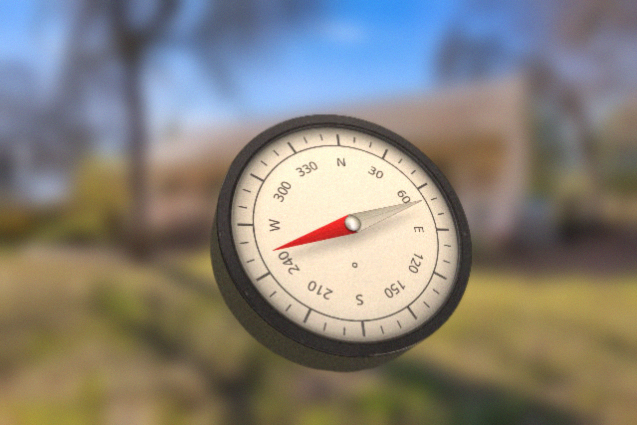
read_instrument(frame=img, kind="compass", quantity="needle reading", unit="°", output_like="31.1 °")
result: 250 °
